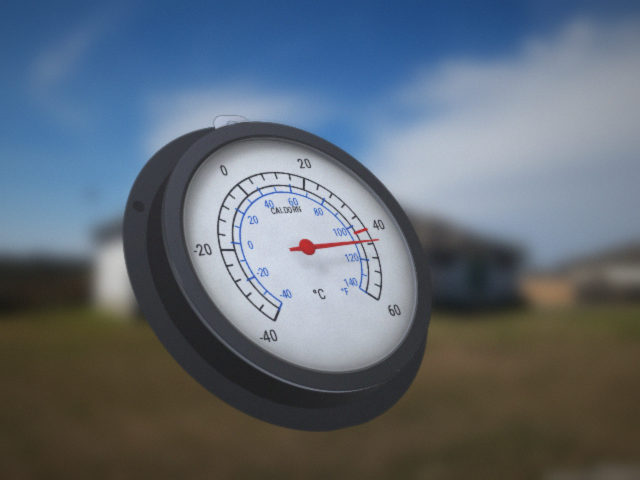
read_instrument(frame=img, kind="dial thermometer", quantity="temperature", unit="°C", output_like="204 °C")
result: 44 °C
